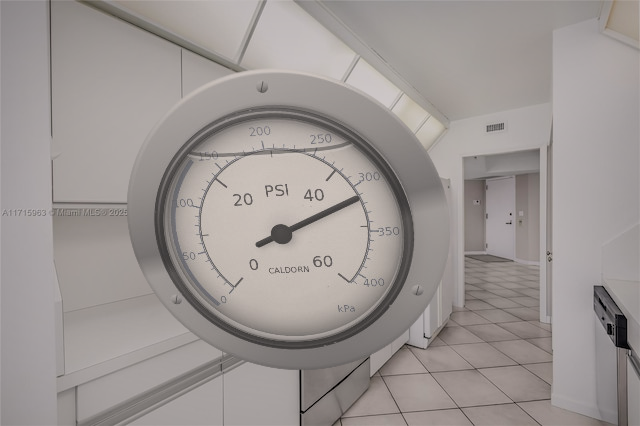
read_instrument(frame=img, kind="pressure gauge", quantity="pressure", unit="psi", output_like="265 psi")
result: 45 psi
